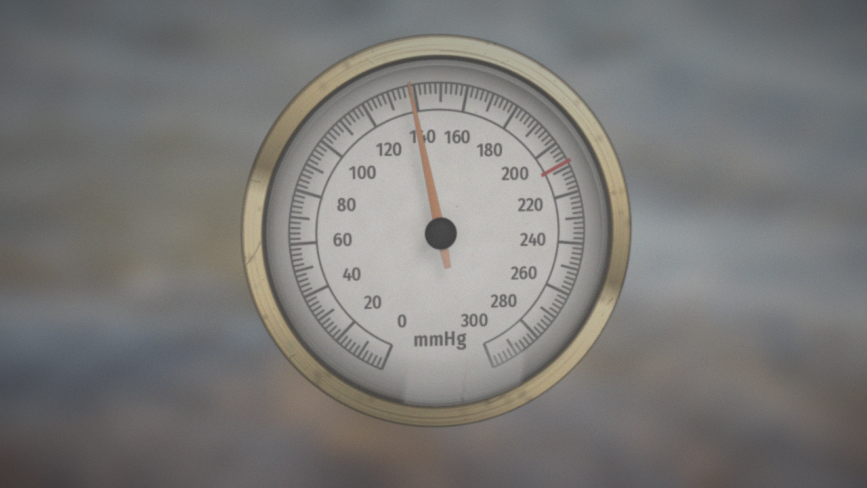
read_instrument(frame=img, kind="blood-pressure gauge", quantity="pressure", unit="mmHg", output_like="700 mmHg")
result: 138 mmHg
